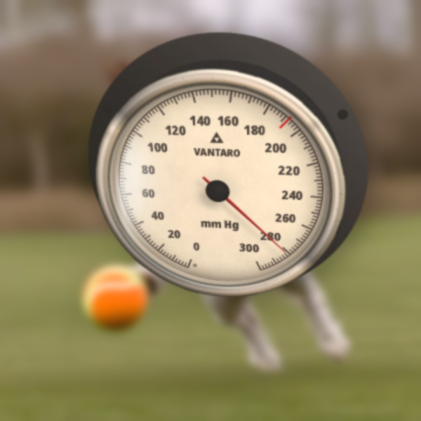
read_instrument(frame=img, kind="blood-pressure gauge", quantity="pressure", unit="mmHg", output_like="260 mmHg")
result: 280 mmHg
